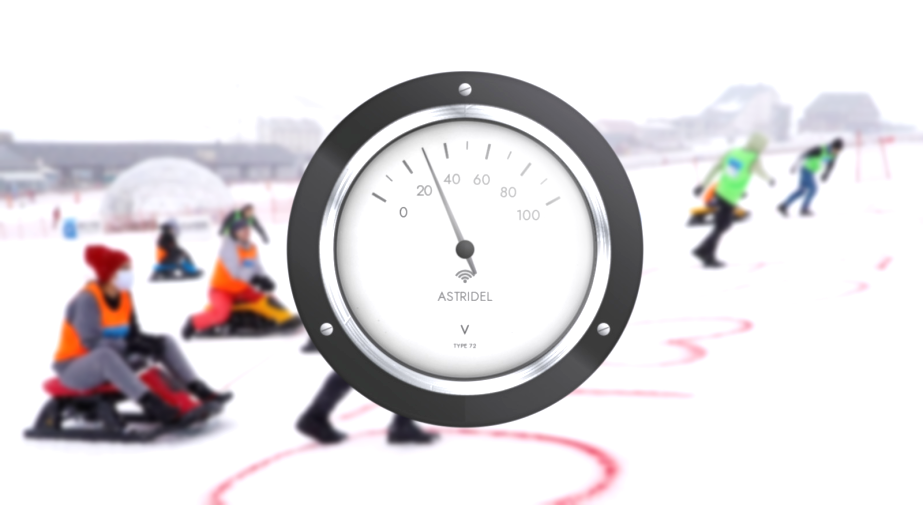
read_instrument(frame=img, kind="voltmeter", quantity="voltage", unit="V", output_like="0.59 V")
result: 30 V
